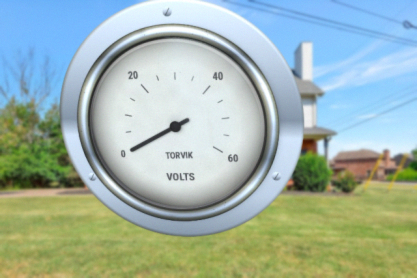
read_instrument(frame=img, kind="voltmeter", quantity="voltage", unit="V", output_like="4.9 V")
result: 0 V
